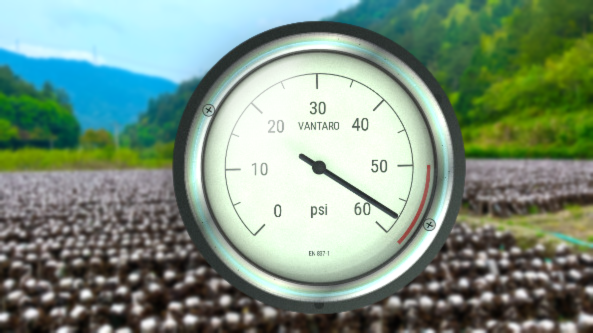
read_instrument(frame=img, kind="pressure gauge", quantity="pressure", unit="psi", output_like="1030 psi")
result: 57.5 psi
